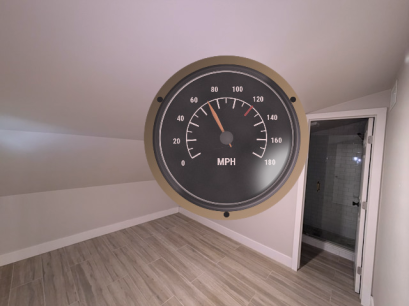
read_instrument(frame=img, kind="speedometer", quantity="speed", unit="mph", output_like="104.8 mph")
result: 70 mph
